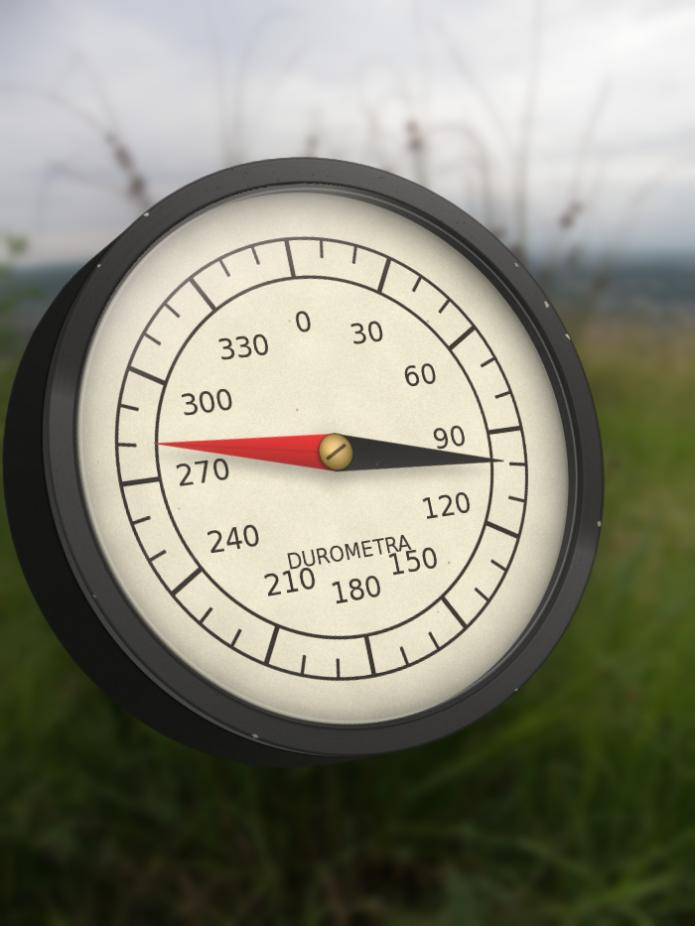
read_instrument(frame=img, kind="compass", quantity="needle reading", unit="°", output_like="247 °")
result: 280 °
